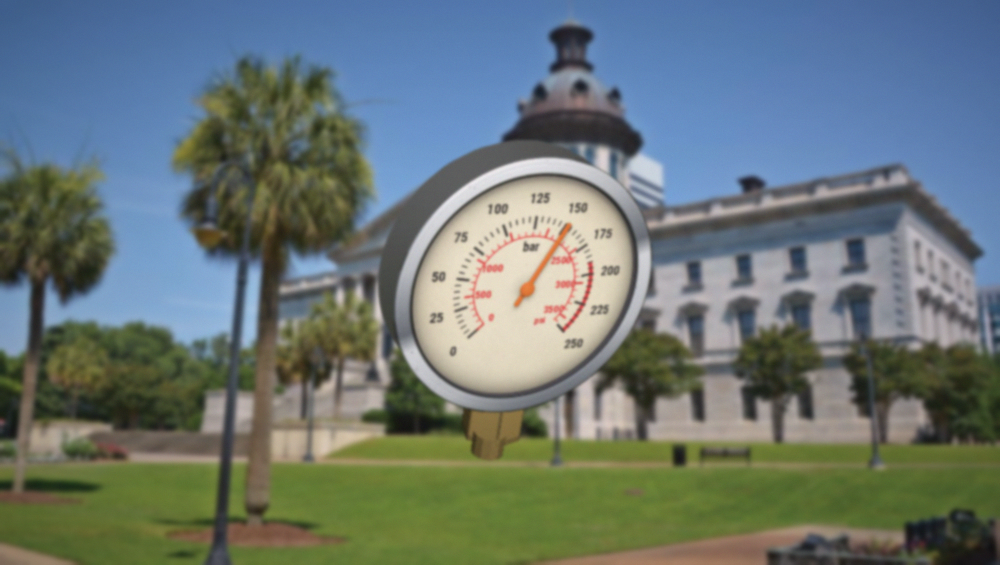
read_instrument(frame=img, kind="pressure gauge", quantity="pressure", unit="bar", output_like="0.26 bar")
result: 150 bar
